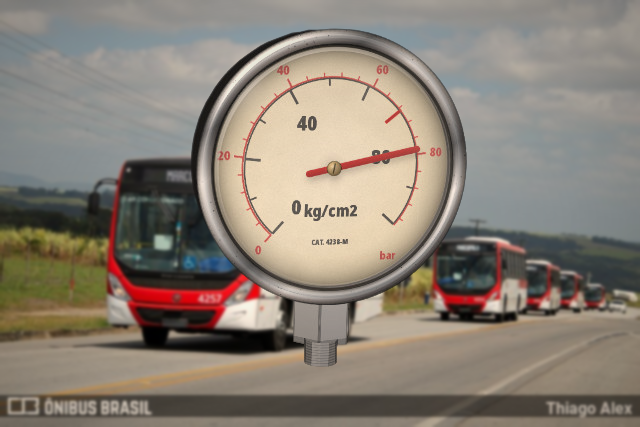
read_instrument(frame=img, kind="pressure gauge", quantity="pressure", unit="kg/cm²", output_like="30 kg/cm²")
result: 80 kg/cm²
